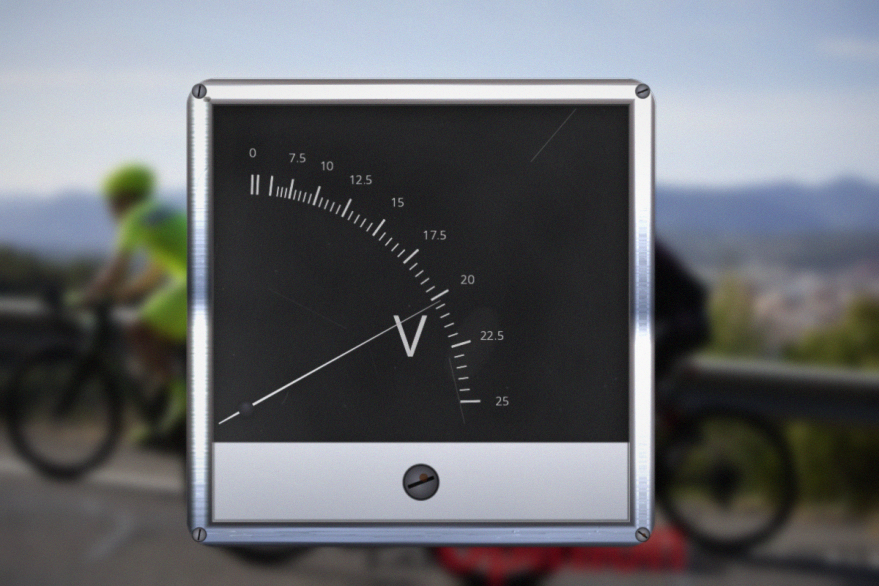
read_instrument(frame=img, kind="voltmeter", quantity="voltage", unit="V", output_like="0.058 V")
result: 20.25 V
